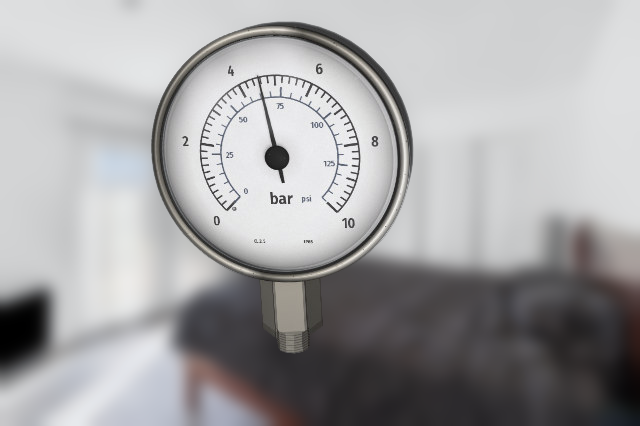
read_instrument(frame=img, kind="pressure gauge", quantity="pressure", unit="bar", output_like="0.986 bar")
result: 4.6 bar
